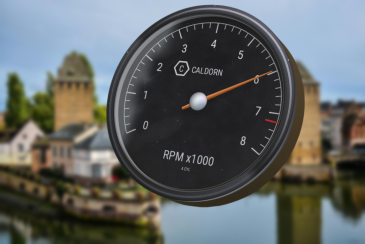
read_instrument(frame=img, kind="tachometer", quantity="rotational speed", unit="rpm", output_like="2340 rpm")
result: 6000 rpm
